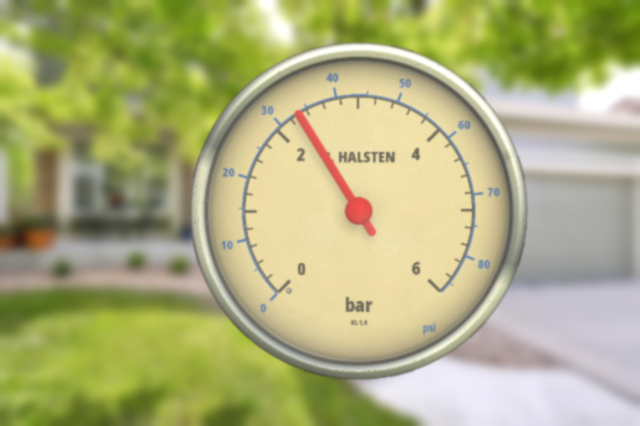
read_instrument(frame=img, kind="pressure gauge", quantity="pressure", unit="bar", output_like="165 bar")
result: 2.3 bar
